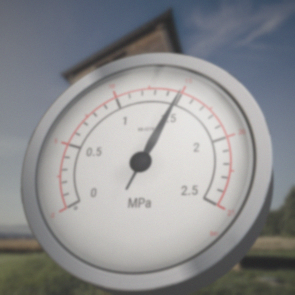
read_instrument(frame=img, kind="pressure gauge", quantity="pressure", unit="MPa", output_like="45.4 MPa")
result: 1.5 MPa
